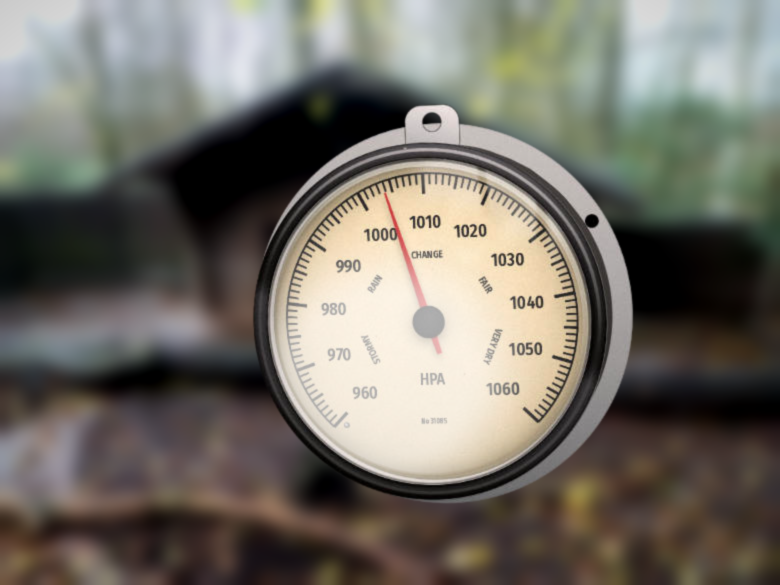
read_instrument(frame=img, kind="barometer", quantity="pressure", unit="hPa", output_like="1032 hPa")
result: 1004 hPa
